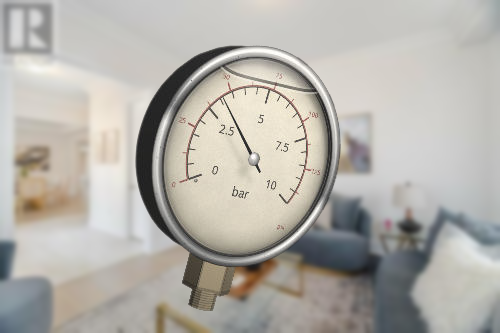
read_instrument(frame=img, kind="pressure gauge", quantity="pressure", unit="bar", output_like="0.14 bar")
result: 3 bar
